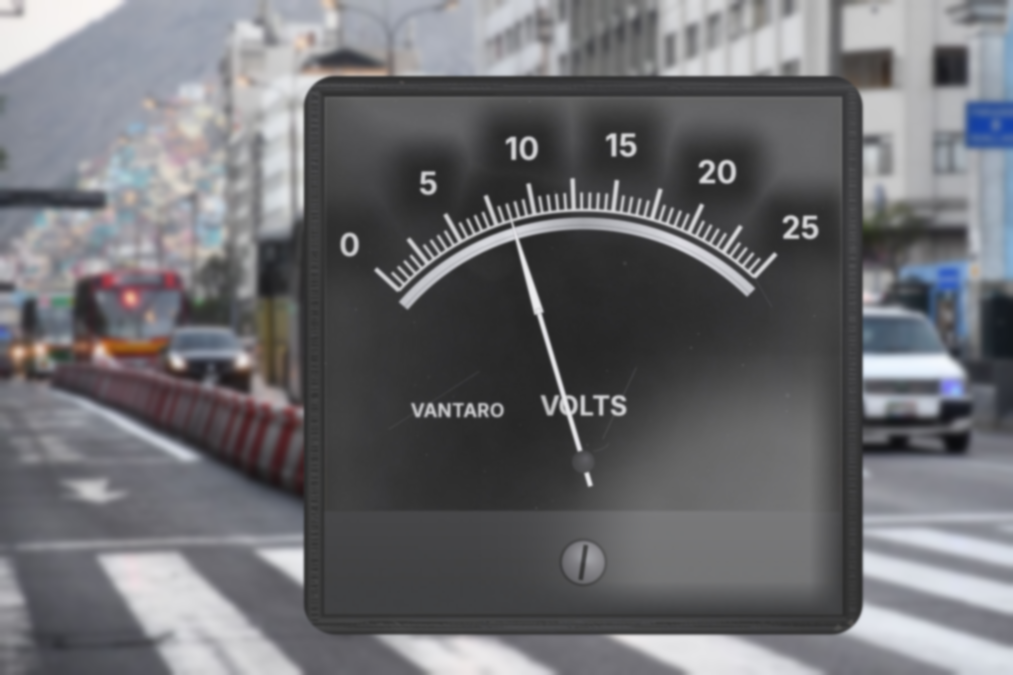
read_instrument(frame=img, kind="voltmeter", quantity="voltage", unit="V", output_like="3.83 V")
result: 8.5 V
